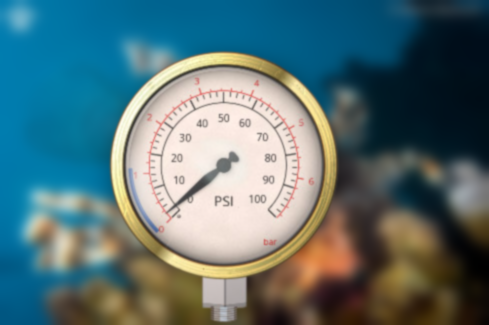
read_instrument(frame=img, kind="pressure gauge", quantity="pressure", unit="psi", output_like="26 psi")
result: 2 psi
